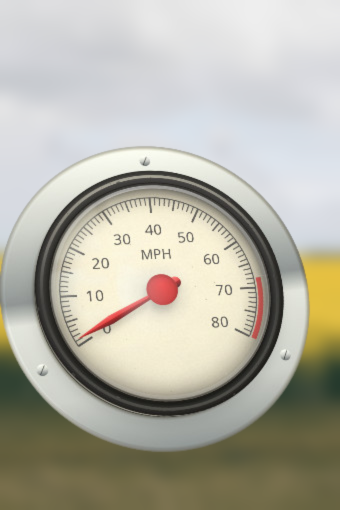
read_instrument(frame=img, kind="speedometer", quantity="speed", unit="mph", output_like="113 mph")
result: 1 mph
